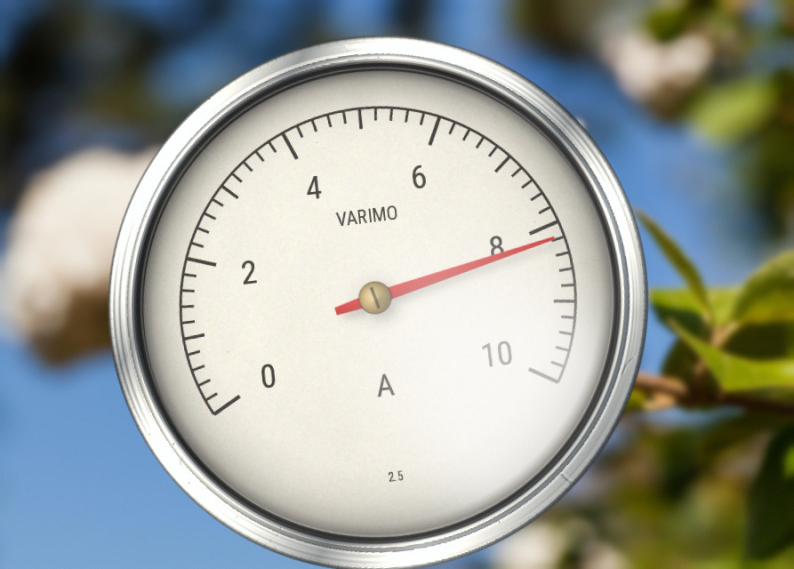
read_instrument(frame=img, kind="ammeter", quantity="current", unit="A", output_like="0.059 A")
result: 8.2 A
